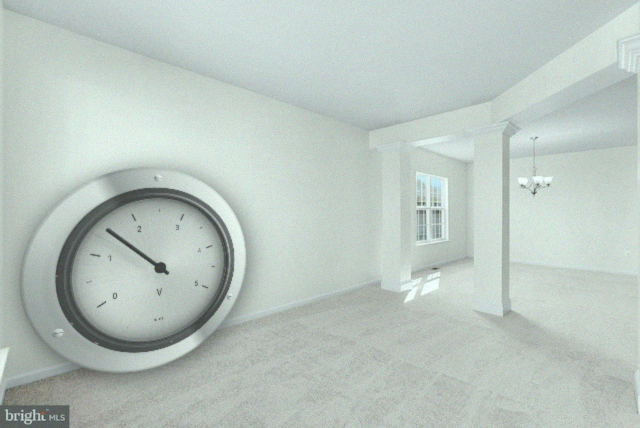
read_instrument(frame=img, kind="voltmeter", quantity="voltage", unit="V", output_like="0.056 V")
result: 1.5 V
